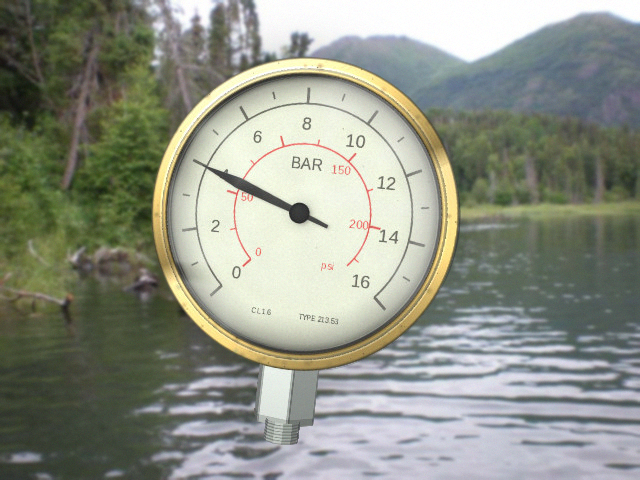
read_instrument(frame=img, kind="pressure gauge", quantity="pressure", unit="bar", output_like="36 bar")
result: 4 bar
